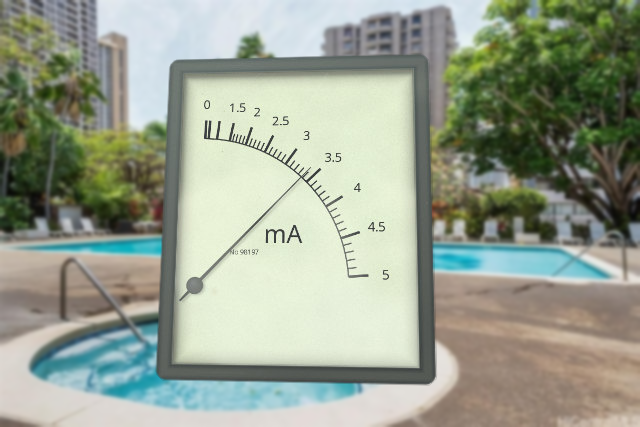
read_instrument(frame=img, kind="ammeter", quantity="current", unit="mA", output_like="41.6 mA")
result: 3.4 mA
